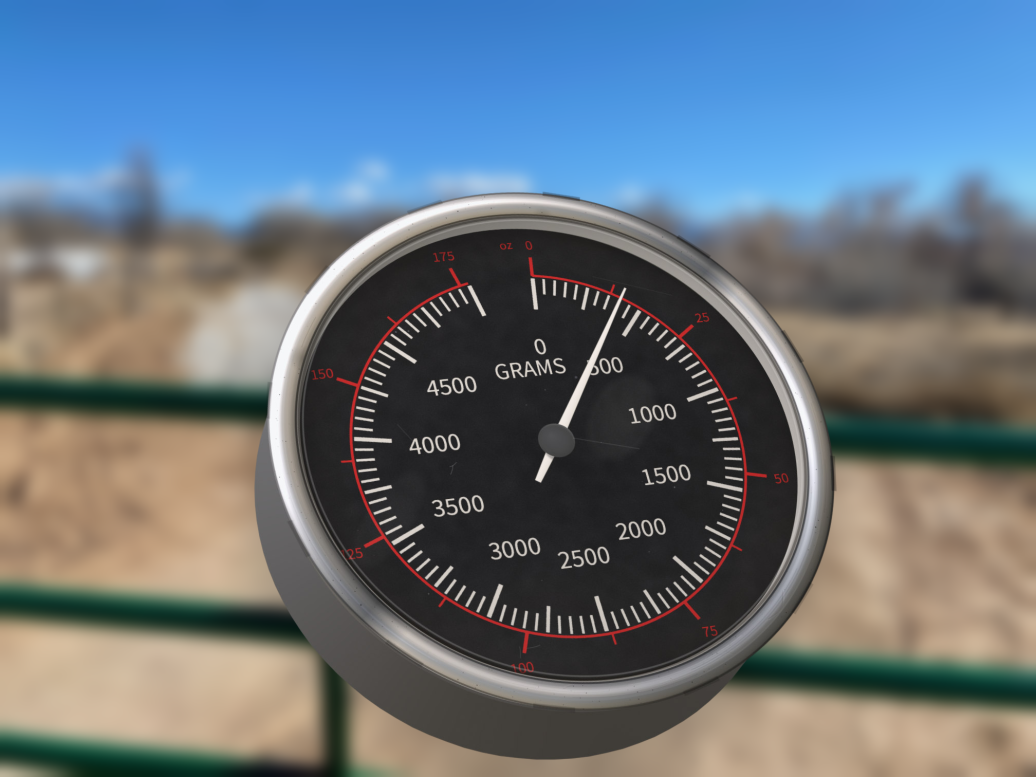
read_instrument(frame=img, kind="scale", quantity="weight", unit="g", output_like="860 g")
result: 400 g
